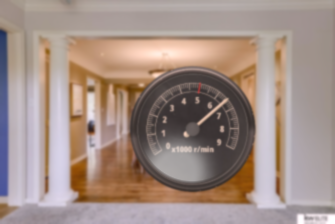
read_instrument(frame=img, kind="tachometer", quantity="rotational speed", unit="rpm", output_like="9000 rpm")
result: 6500 rpm
